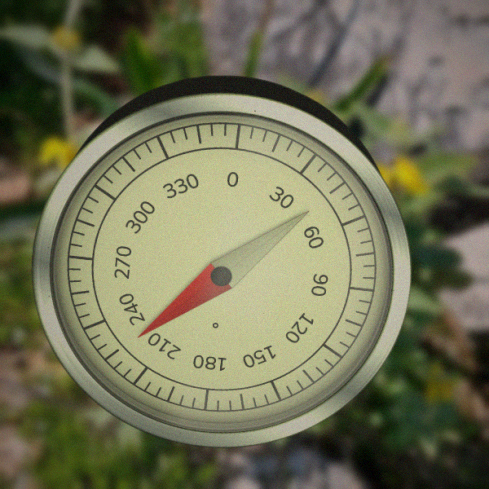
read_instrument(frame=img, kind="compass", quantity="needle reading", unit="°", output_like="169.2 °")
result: 225 °
